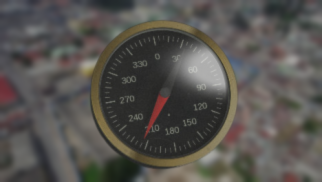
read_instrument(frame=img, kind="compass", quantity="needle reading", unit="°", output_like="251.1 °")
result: 215 °
